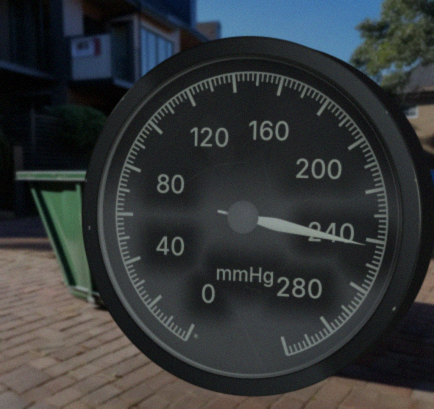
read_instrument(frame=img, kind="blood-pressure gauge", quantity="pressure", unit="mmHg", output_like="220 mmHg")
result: 242 mmHg
